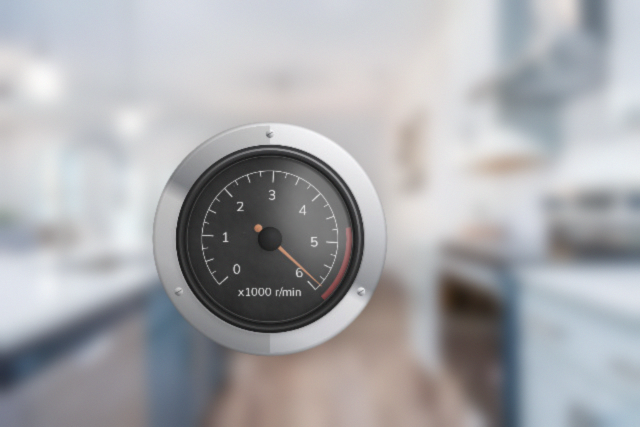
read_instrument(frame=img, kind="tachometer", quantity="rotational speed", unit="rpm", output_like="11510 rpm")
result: 5875 rpm
